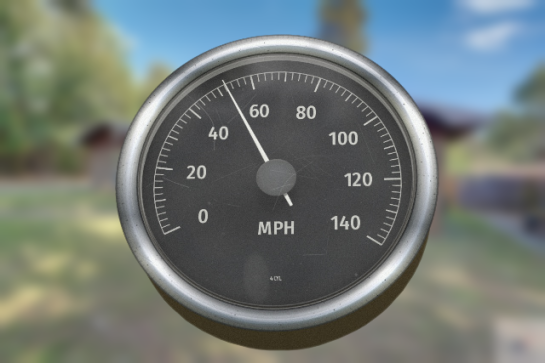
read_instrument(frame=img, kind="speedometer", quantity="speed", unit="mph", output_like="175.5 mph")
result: 52 mph
